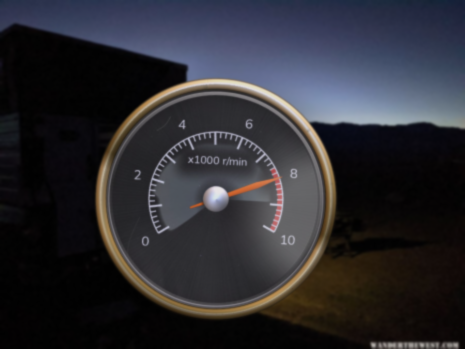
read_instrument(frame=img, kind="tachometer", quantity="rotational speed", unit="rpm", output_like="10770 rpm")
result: 8000 rpm
